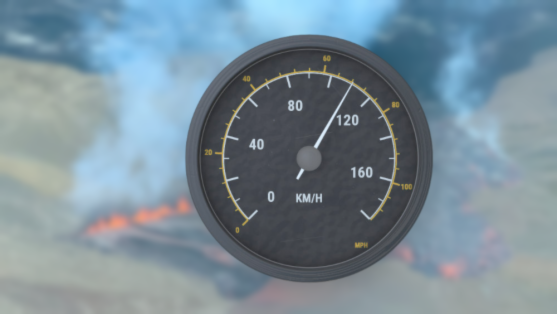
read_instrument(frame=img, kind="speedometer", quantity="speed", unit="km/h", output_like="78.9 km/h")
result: 110 km/h
